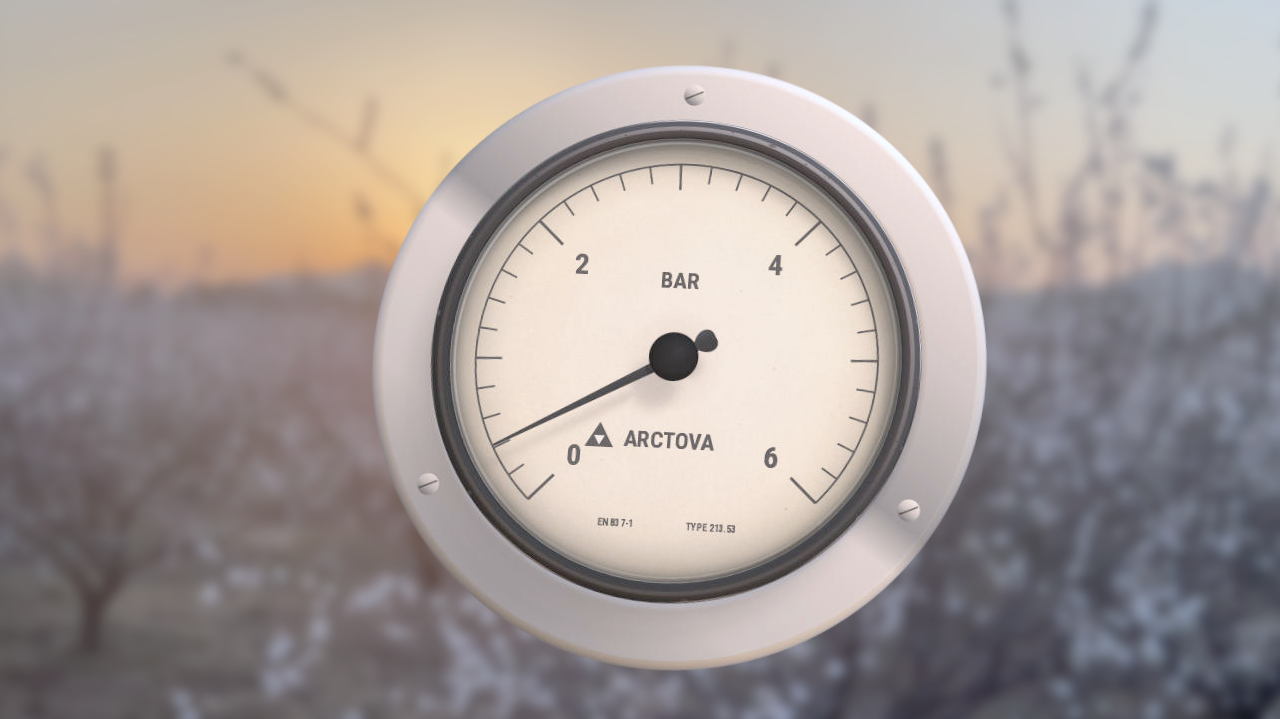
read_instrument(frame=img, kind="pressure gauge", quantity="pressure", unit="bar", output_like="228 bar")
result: 0.4 bar
